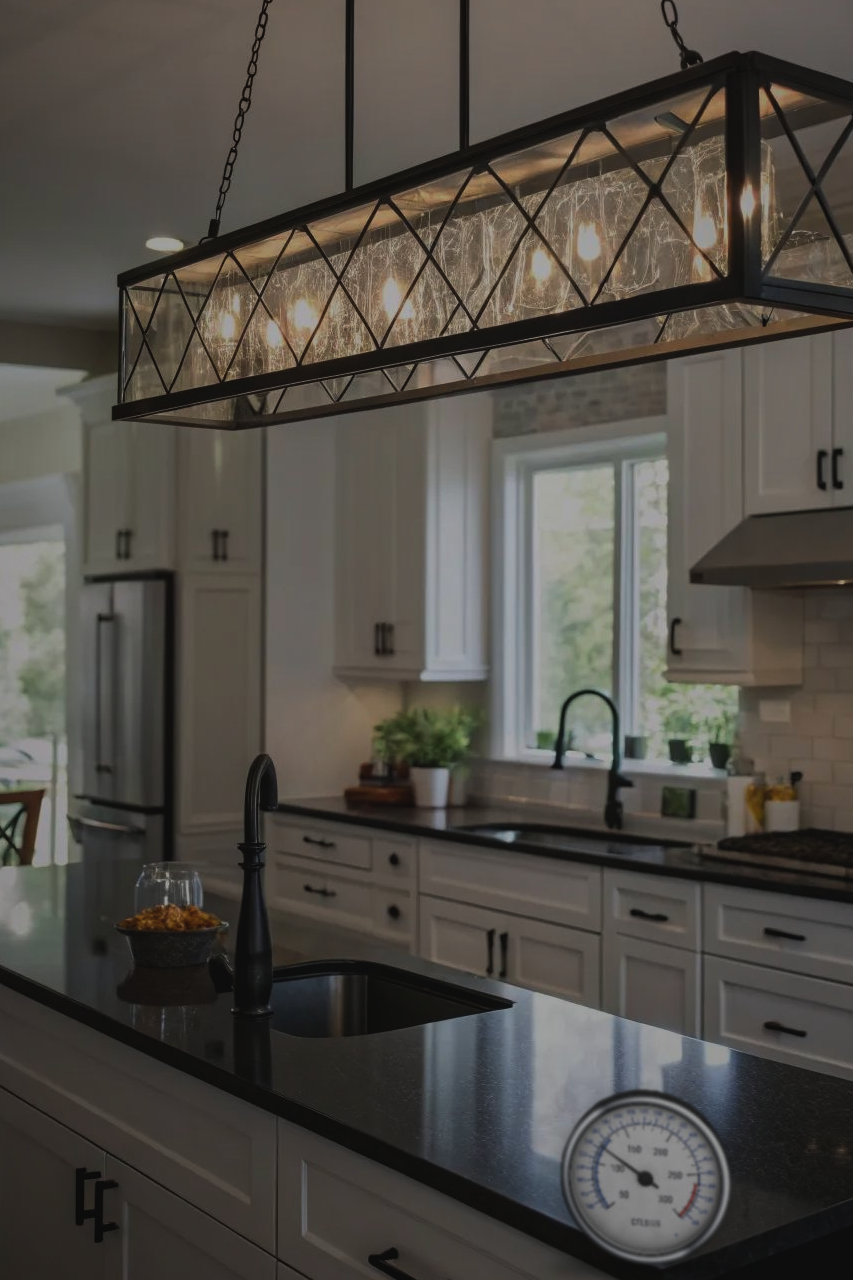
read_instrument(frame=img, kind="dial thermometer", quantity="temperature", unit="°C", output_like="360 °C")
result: 120 °C
